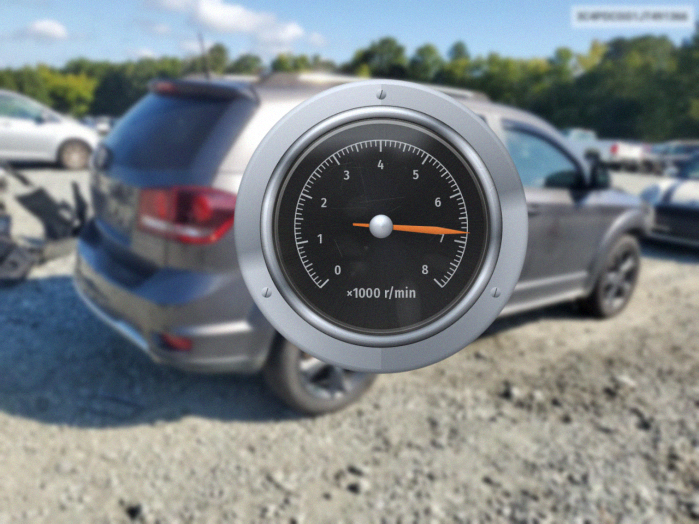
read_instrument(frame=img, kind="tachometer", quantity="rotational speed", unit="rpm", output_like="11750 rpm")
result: 6800 rpm
